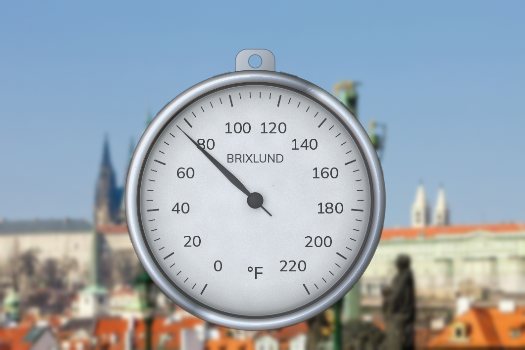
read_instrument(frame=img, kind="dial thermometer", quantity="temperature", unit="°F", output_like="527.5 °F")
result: 76 °F
